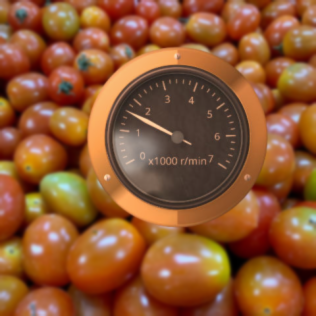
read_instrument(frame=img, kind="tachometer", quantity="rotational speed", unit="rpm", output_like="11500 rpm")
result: 1600 rpm
